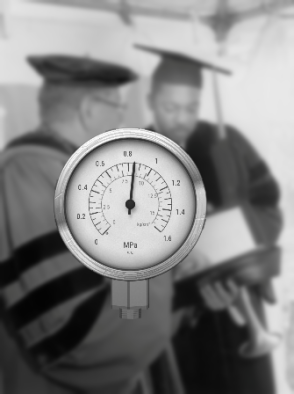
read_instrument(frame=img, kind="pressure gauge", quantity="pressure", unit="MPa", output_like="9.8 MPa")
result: 0.85 MPa
